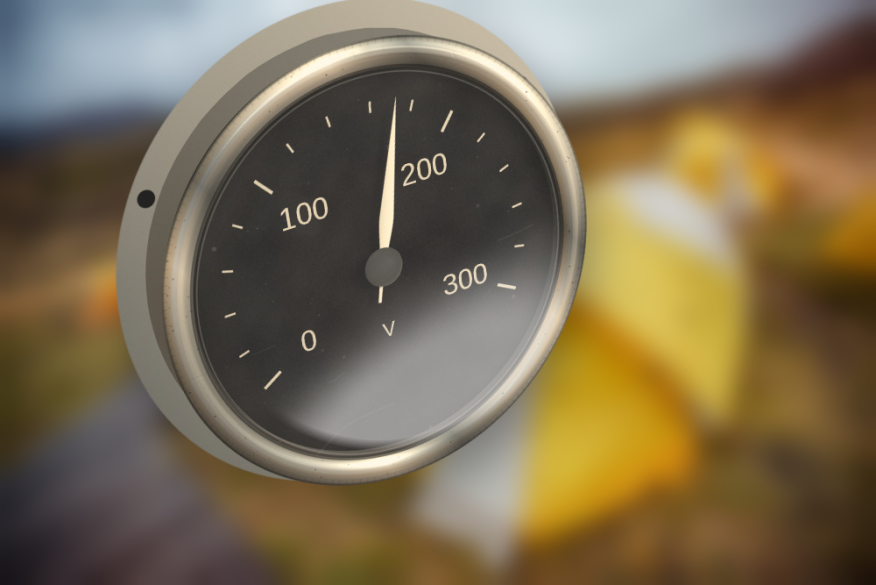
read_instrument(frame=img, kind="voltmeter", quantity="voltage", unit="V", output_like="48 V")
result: 170 V
